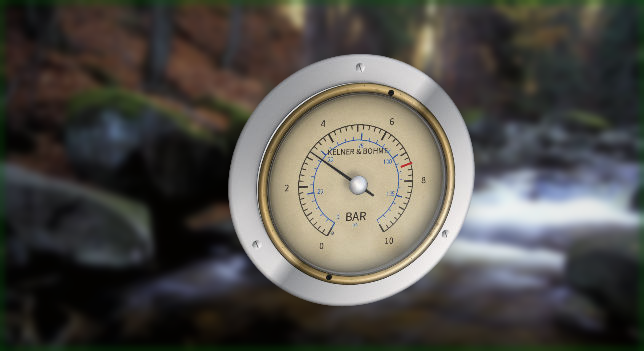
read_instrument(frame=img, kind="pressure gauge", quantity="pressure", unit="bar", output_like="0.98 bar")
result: 3.2 bar
